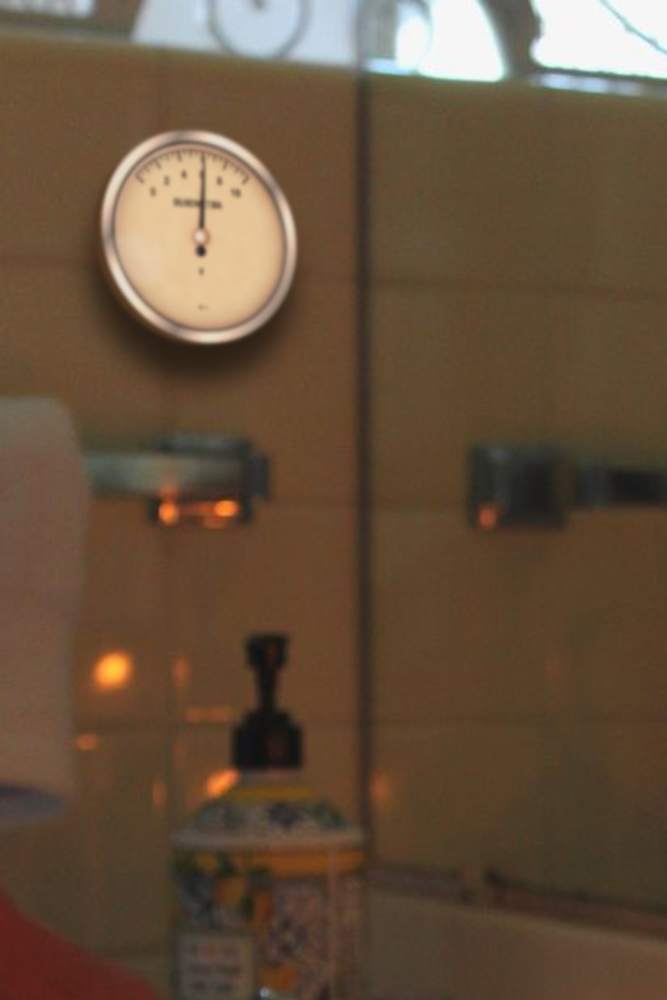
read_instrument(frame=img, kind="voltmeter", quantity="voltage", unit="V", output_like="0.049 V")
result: 6 V
